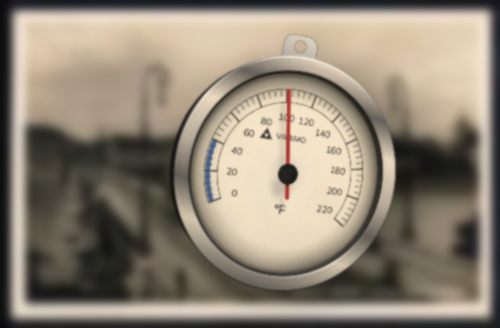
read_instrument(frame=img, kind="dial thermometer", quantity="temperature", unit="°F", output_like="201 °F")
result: 100 °F
